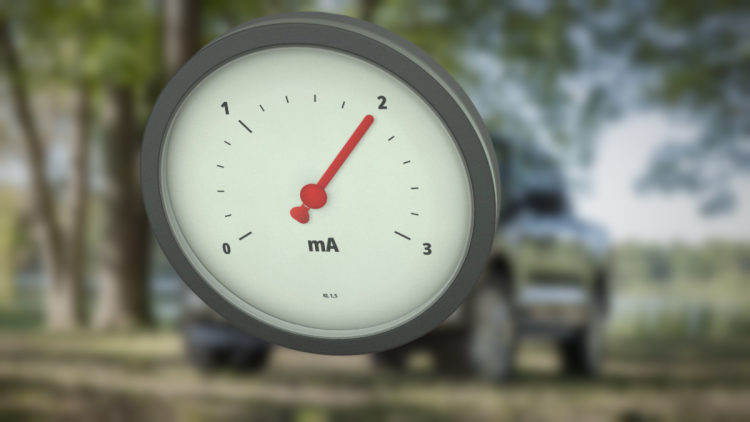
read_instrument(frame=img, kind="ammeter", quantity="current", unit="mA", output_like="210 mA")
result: 2 mA
